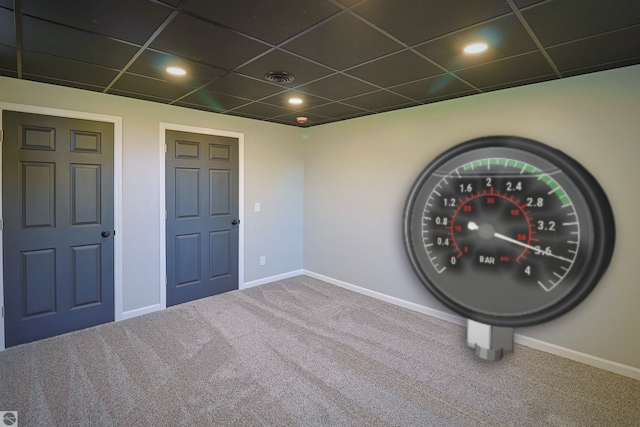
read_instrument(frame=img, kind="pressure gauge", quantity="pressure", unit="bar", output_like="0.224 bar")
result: 3.6 bar
